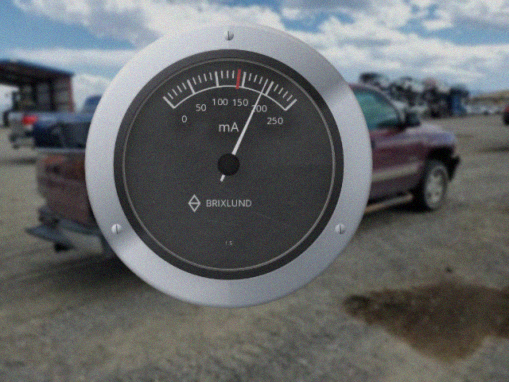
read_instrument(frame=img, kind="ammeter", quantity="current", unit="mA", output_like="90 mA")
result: 190 mA
